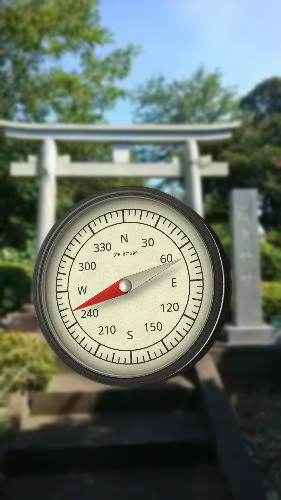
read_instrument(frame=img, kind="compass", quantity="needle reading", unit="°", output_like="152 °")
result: 250 °
